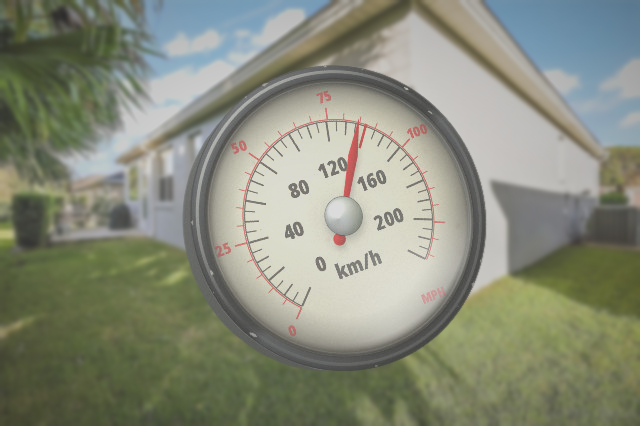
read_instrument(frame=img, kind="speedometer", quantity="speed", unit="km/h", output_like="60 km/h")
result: 135 km/h
